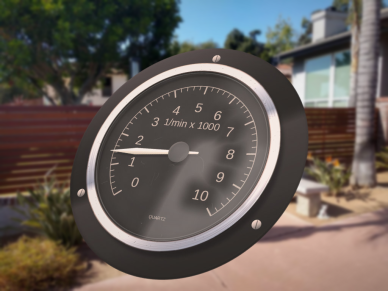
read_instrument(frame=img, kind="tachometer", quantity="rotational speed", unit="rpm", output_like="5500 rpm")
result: 1400 rpm
